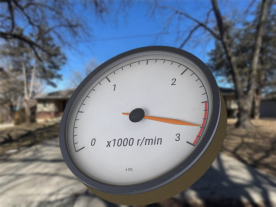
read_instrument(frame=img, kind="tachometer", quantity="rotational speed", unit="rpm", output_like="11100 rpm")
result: 2800 rpm
